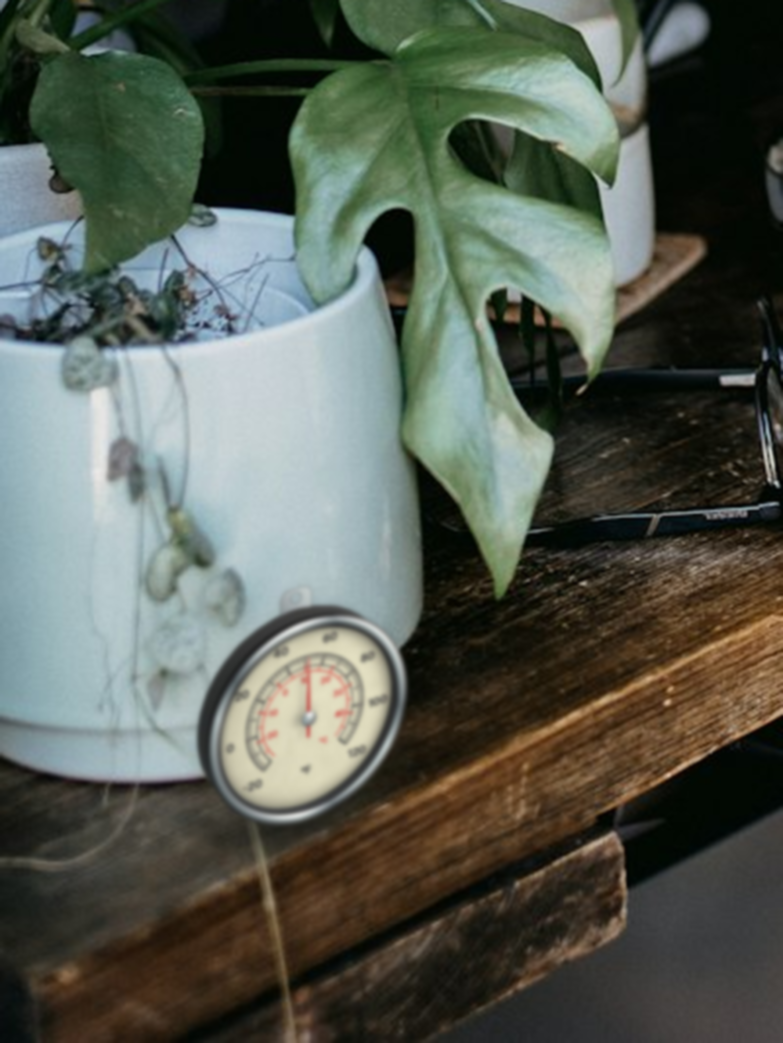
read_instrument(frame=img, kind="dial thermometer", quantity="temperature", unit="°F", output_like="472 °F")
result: 50 °F
